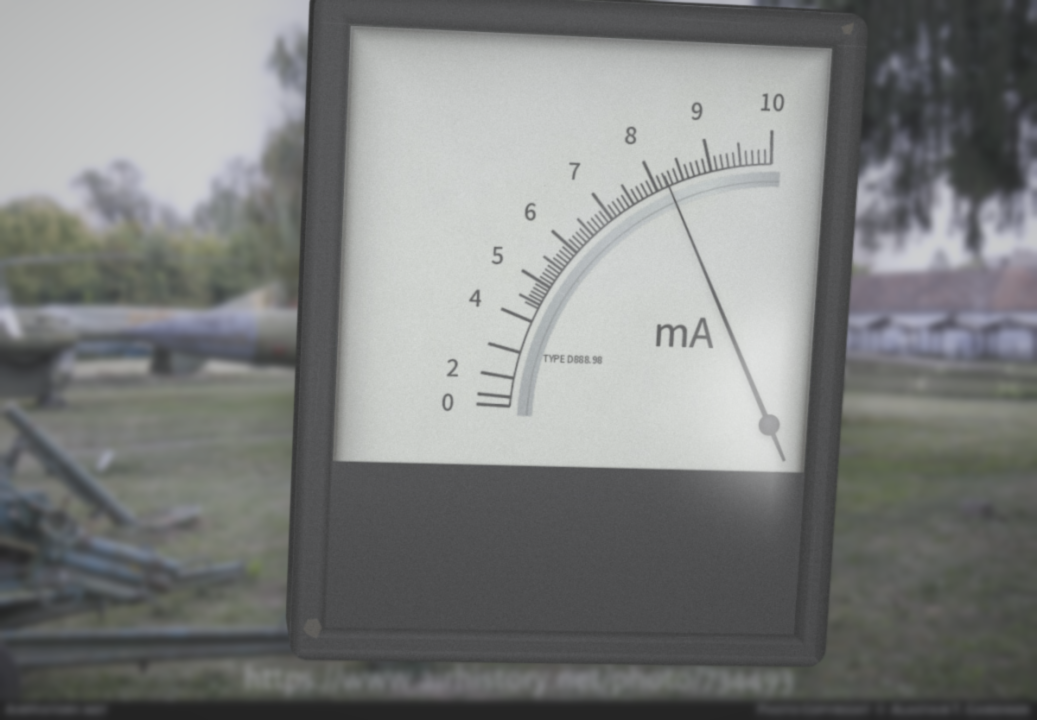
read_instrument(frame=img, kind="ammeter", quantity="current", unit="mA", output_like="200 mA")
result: 8.2 mA
